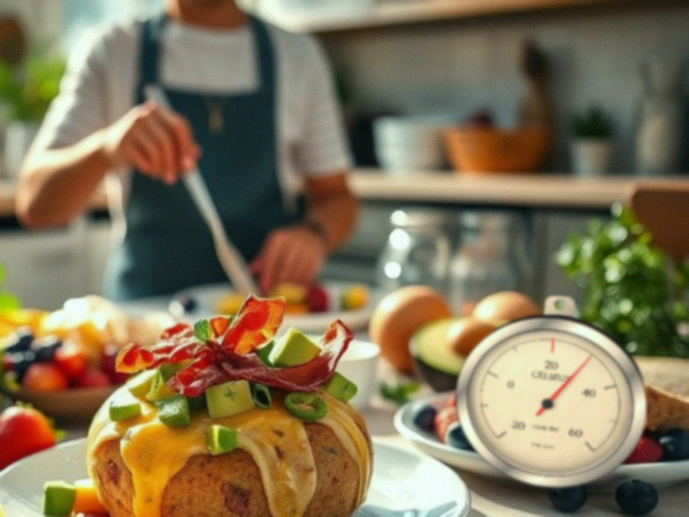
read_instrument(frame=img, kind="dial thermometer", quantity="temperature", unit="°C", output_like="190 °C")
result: 30 °C
